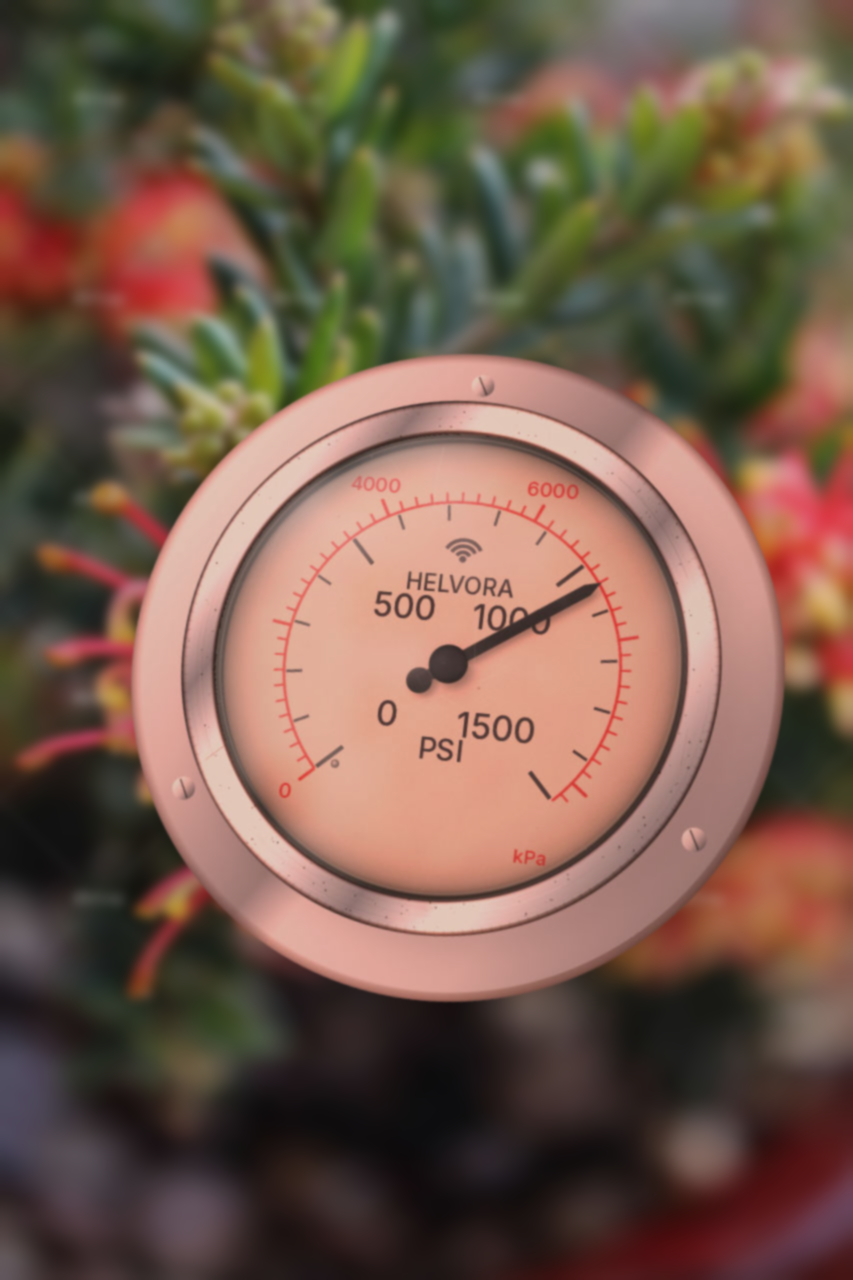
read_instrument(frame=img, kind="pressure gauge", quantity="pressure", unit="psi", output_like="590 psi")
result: 1050 psi
